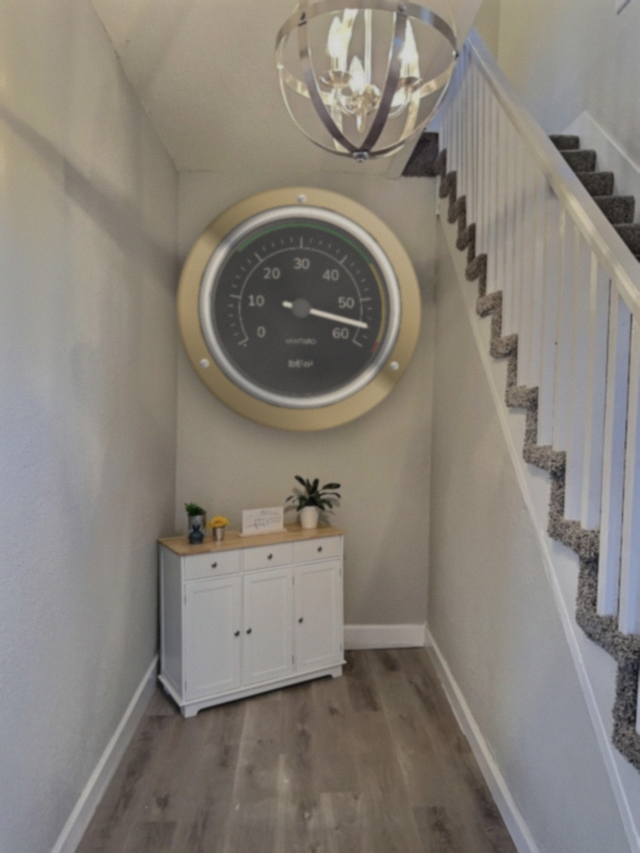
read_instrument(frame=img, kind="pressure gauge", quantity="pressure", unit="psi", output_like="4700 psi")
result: 56 psi
